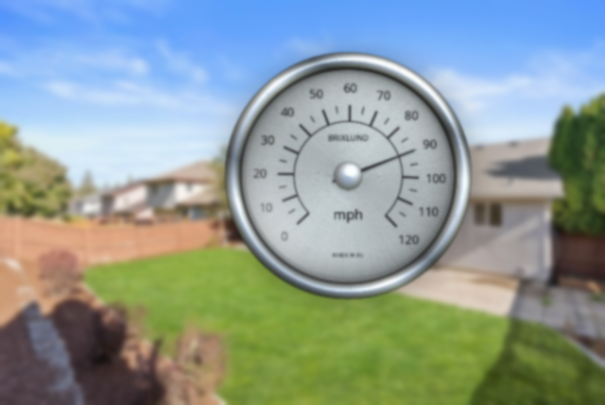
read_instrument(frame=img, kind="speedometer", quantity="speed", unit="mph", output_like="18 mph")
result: 90 mph
